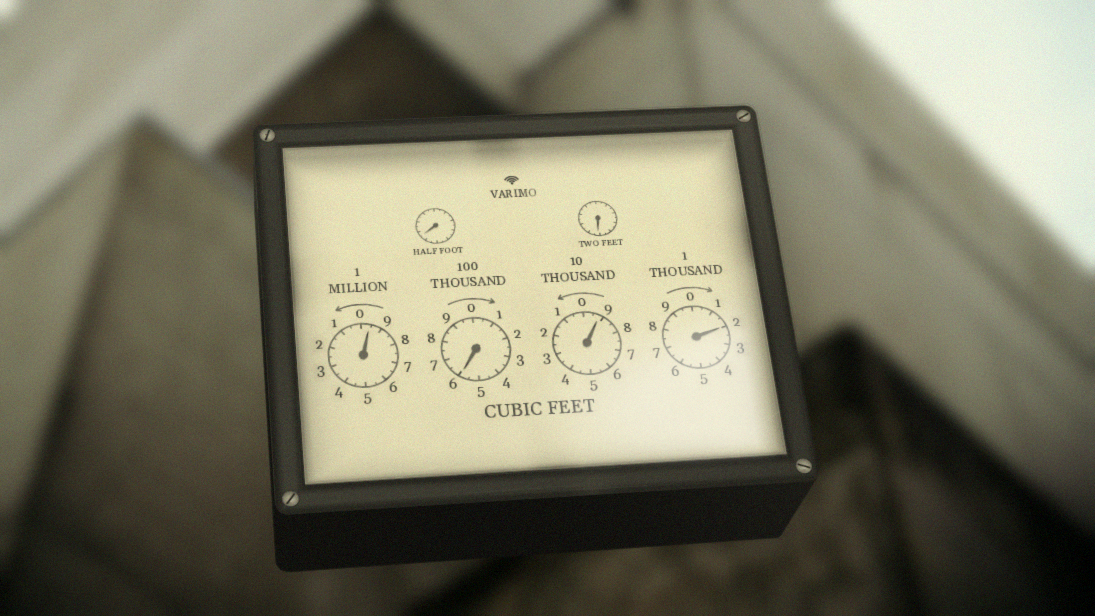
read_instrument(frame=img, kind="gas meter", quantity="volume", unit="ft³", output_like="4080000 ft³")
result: 959200 ft³
